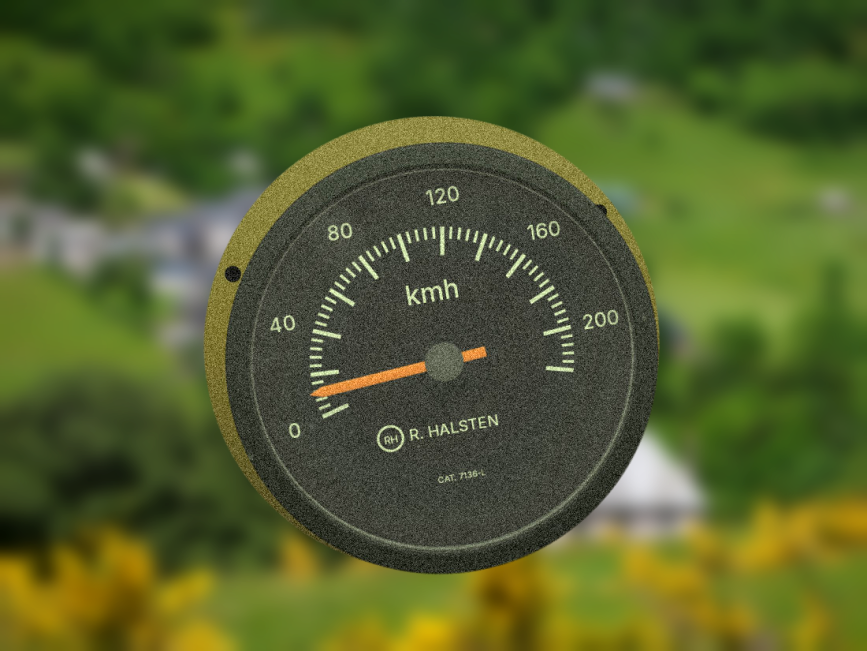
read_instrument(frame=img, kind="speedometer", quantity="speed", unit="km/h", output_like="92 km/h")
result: 12 km/h
